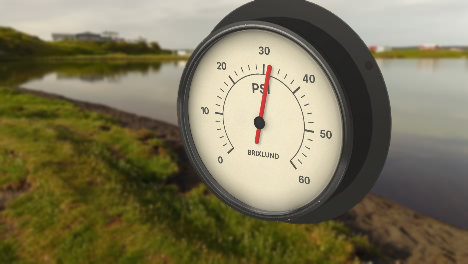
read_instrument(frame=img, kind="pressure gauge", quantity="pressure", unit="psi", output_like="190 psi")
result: 32 psi
